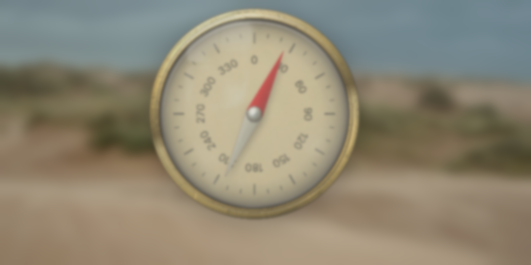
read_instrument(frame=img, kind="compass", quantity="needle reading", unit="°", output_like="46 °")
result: 25 °
